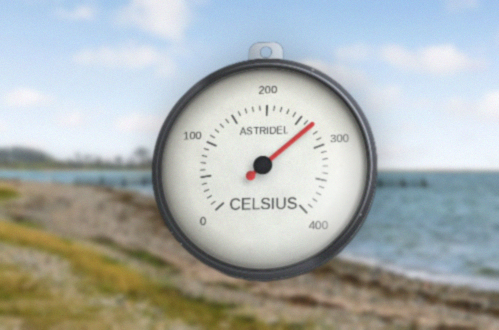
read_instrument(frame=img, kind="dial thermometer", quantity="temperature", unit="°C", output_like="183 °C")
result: 270 °C
